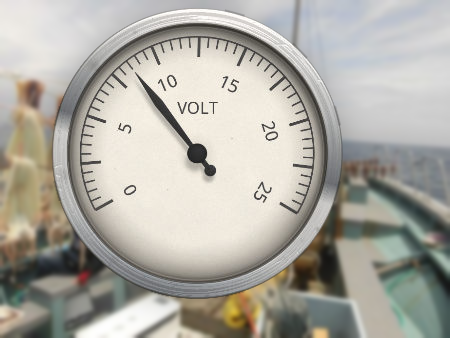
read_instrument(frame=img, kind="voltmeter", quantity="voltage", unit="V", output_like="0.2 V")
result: 8.5 V
